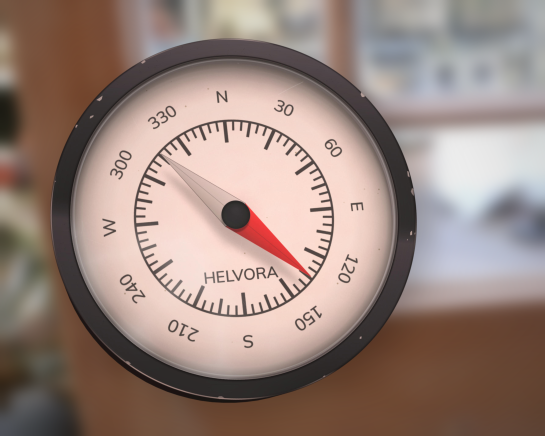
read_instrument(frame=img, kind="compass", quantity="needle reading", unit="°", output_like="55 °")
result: 135 °
